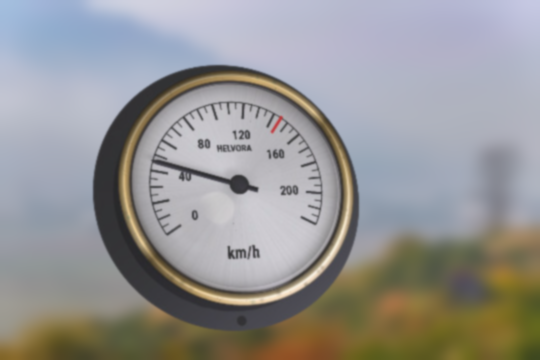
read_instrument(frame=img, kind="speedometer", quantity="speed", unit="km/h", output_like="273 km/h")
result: 45 km/h
